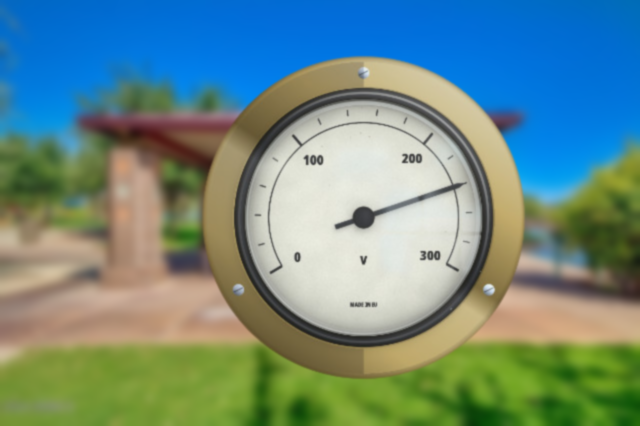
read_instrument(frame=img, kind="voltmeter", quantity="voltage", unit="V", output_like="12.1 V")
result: 240 V
